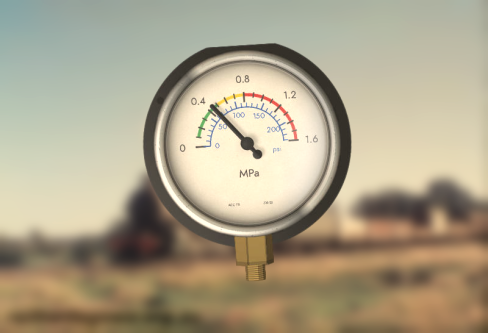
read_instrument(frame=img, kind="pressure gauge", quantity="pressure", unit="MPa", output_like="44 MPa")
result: 0.45 MPa
